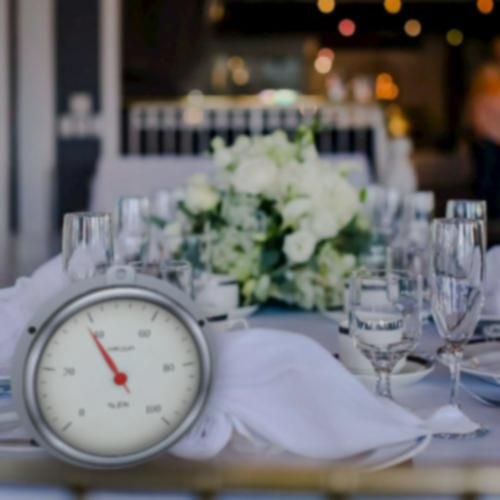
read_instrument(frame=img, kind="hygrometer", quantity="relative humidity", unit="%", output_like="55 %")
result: 38 %
